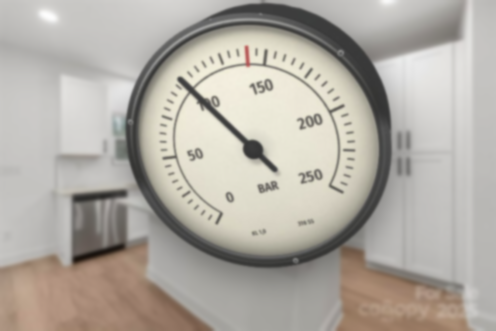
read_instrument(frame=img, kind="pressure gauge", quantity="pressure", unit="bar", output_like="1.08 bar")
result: 100 bar
